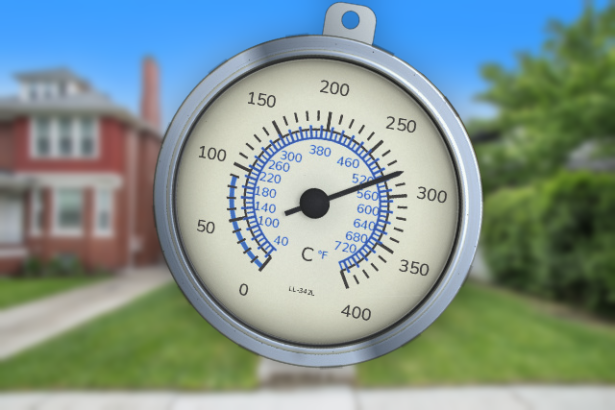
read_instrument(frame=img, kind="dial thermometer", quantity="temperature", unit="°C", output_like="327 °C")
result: 280 °C
